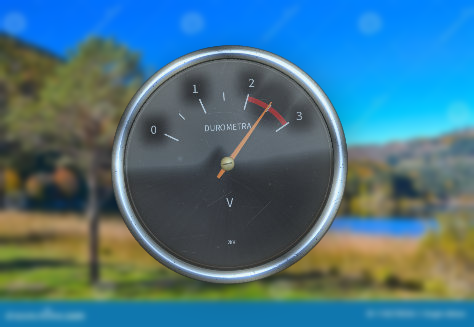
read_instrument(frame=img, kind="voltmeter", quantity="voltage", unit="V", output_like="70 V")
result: 2.5 V
